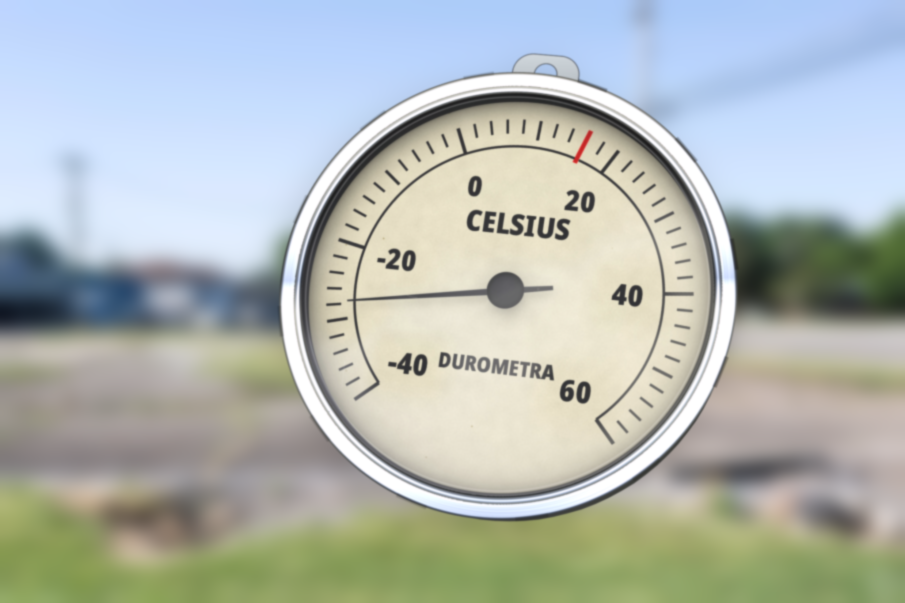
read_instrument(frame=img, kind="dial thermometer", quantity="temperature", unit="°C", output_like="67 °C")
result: -28 °C
